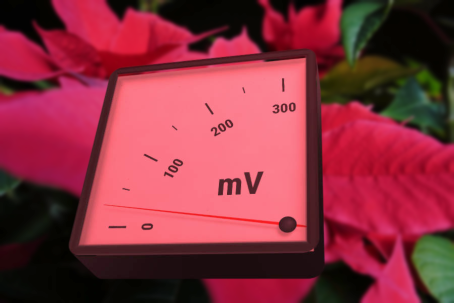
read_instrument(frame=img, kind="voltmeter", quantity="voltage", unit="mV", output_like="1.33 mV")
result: 25 mV
